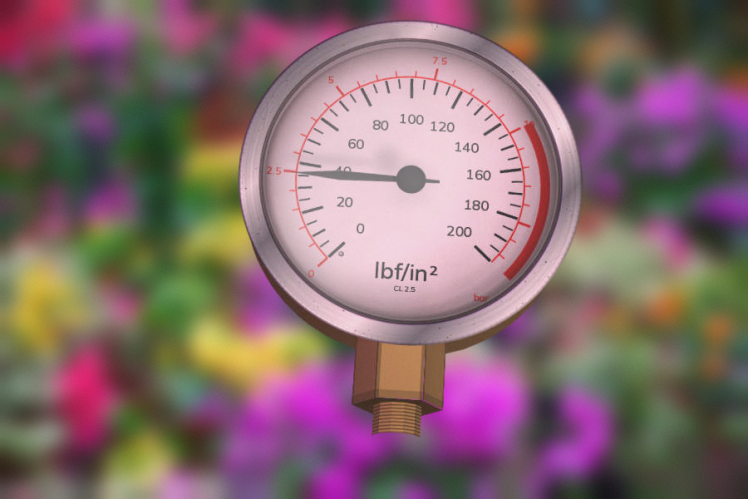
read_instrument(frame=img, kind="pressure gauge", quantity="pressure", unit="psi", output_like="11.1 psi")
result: 35 psi
